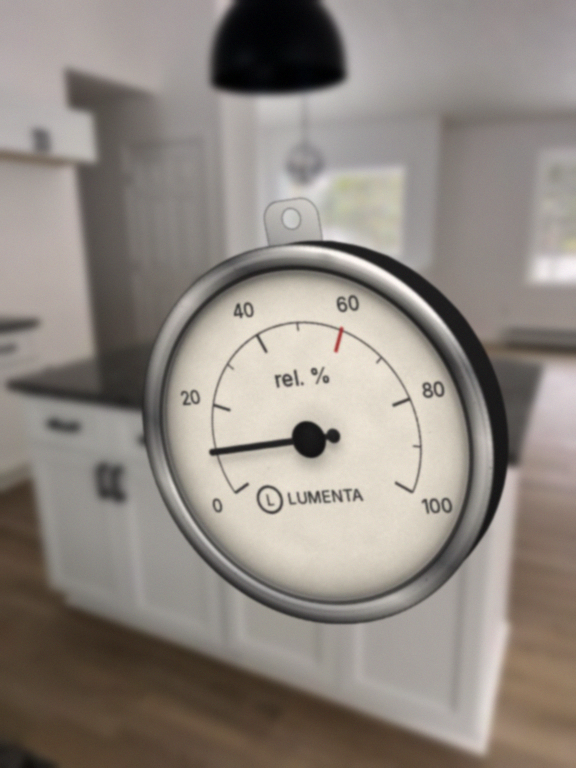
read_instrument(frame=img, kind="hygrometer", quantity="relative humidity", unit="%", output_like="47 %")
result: 10 %
